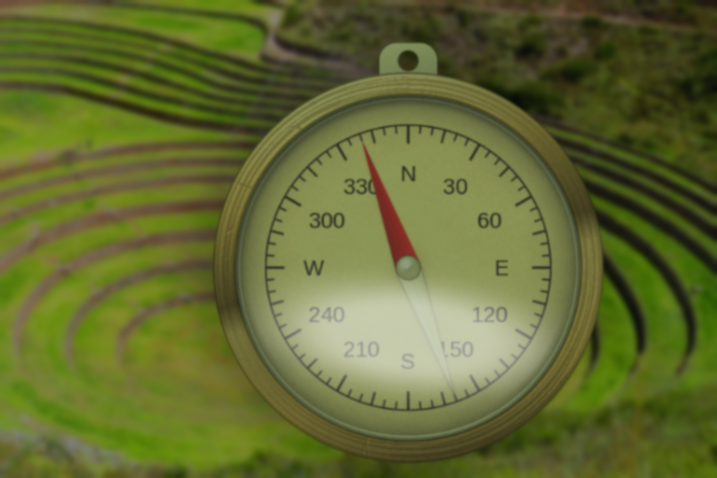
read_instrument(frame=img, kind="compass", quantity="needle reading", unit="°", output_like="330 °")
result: 340 °
